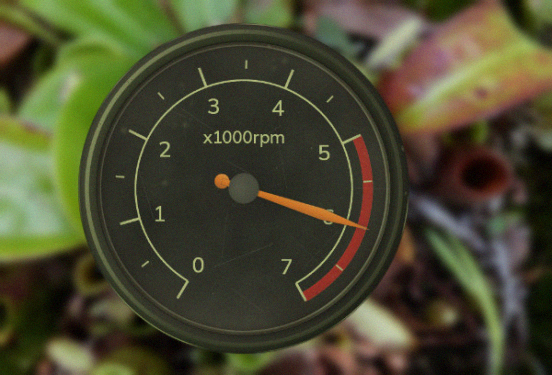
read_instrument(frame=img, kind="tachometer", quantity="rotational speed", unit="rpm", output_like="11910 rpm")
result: 6000 rpm
